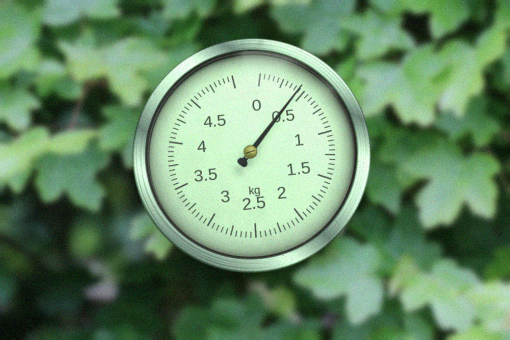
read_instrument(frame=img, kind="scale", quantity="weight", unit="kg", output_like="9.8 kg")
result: 0.45 kg
